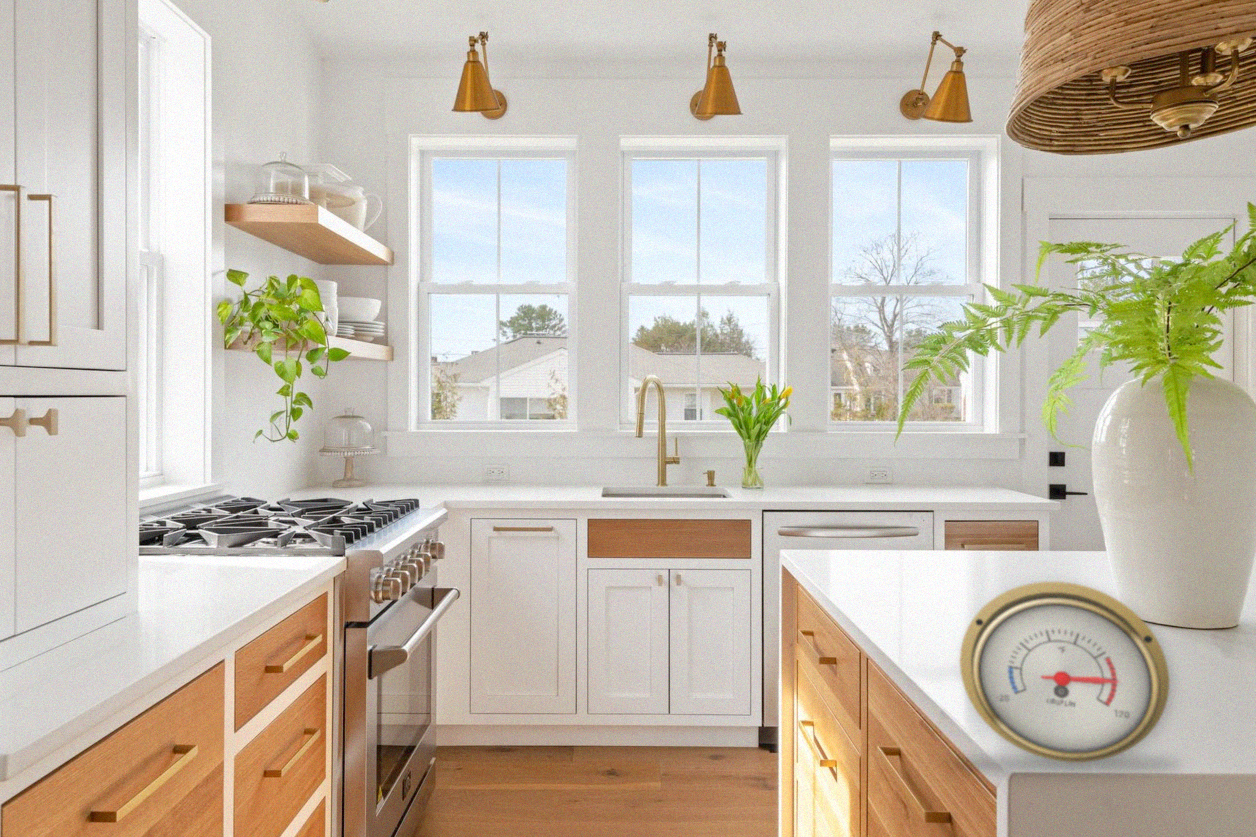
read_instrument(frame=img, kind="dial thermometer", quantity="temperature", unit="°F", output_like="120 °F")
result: 100 °F
